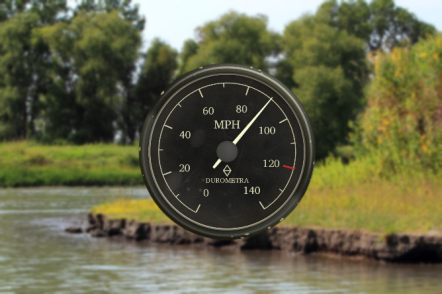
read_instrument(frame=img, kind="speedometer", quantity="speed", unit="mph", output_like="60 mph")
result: 90 mph
